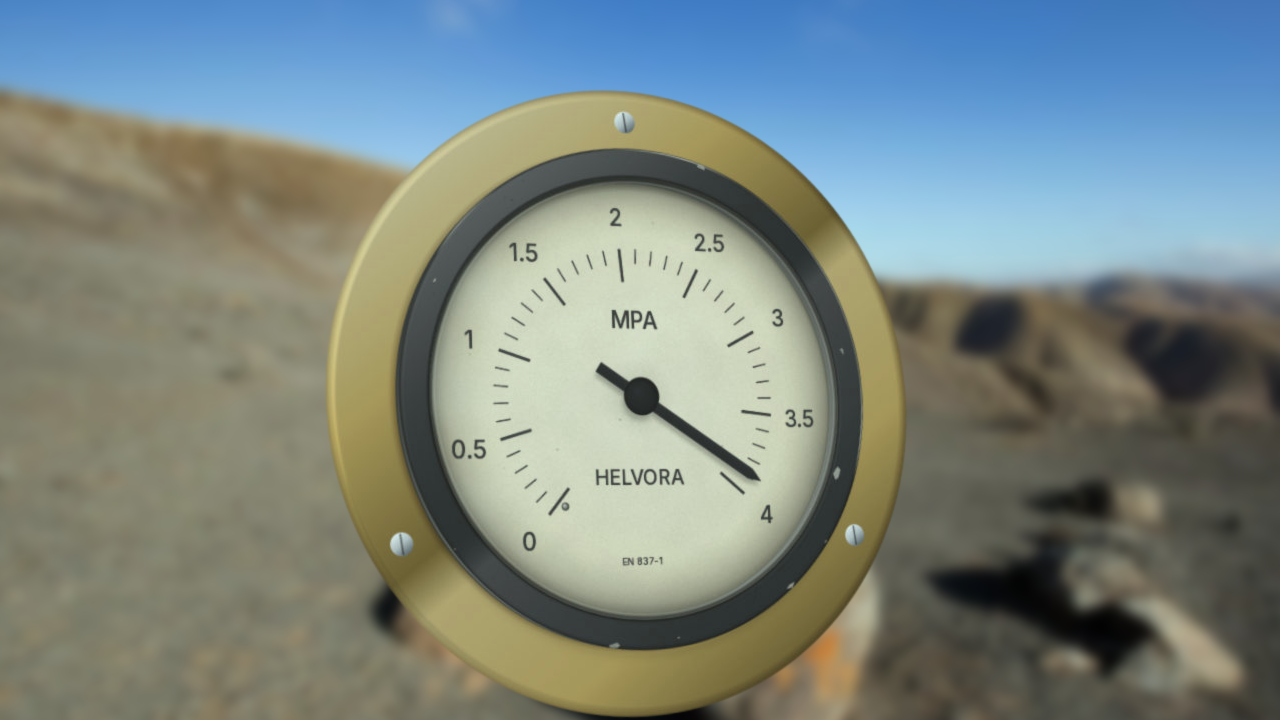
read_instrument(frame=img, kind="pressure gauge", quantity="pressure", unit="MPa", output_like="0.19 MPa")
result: 3.9 MPa
